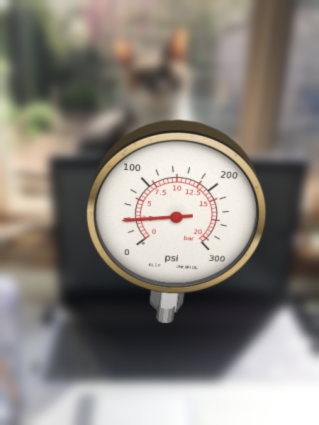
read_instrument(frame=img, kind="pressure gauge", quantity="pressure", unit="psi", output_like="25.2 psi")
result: 40 psi
